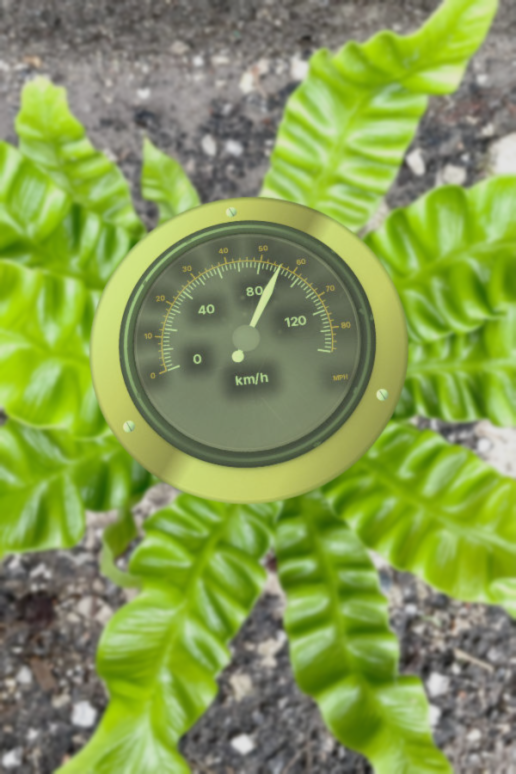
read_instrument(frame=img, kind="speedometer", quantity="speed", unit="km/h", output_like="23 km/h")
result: 90 km/h
